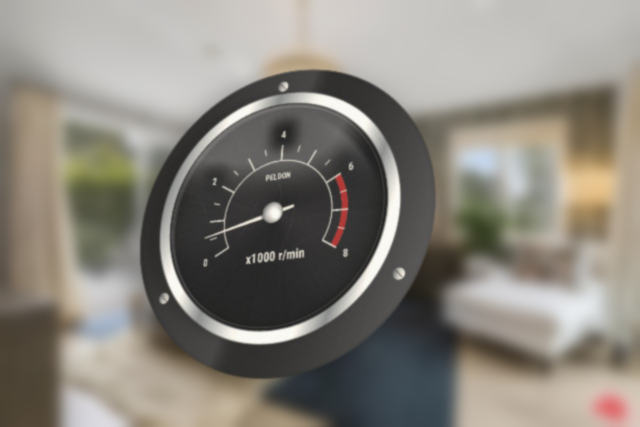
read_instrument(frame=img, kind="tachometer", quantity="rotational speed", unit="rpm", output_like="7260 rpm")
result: 500 rpm
